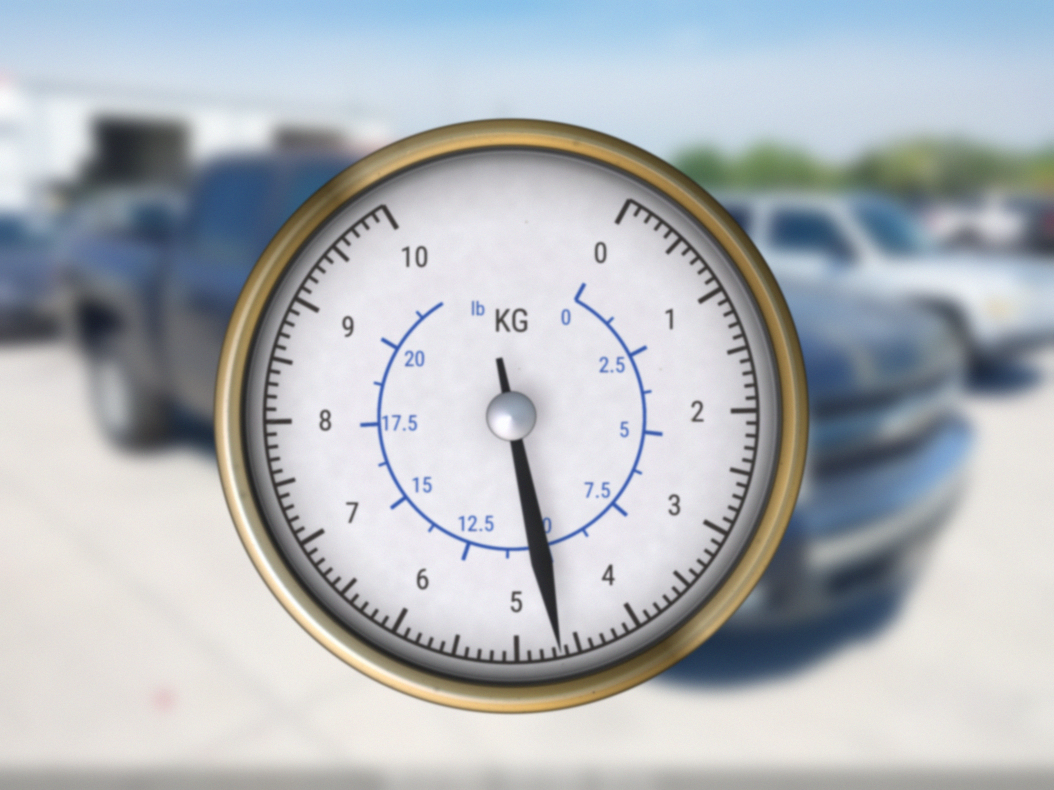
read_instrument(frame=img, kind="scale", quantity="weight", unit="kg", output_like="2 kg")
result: 4.65 kg
